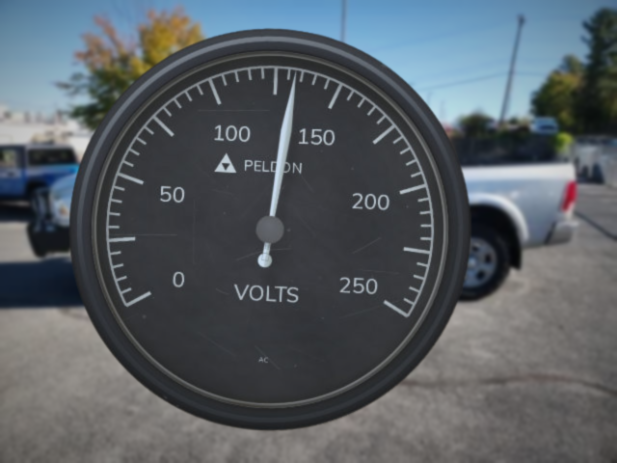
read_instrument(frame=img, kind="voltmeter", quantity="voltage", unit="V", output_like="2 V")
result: 132.5 V
